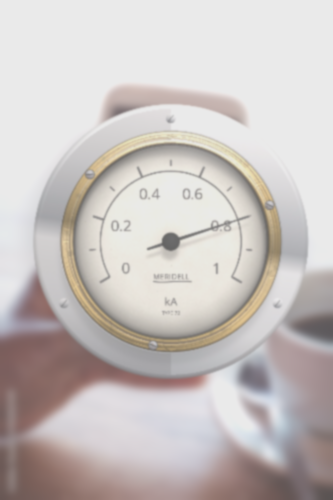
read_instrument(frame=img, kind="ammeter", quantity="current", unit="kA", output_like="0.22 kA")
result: 0.8 kA
